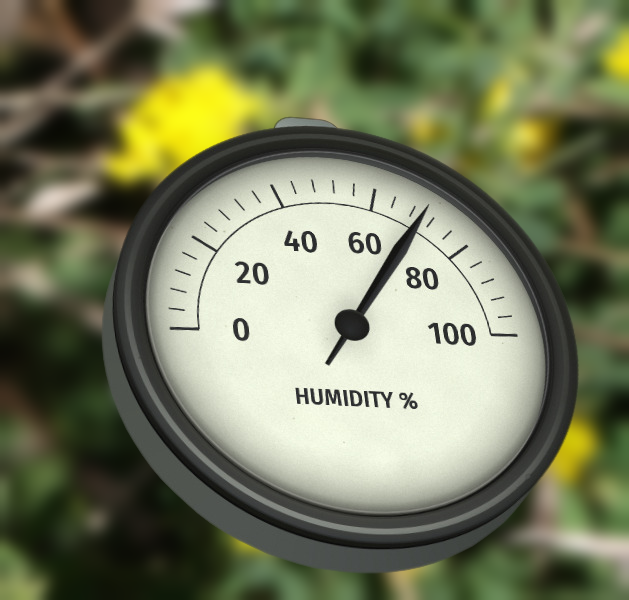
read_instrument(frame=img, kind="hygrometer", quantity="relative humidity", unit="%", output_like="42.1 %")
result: 70 %
